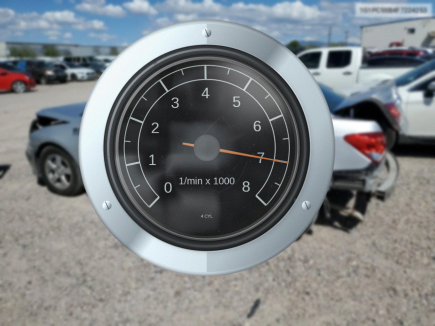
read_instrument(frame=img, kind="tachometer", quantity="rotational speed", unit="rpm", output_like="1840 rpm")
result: 7000 rpm
